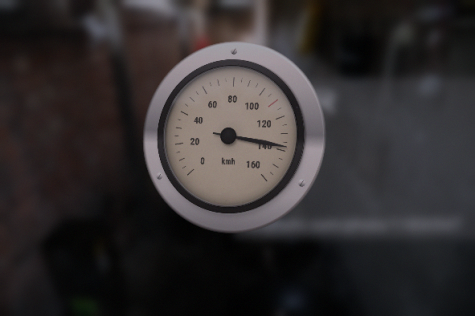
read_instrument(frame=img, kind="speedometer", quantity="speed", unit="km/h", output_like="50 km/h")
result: 137.5 km/h
